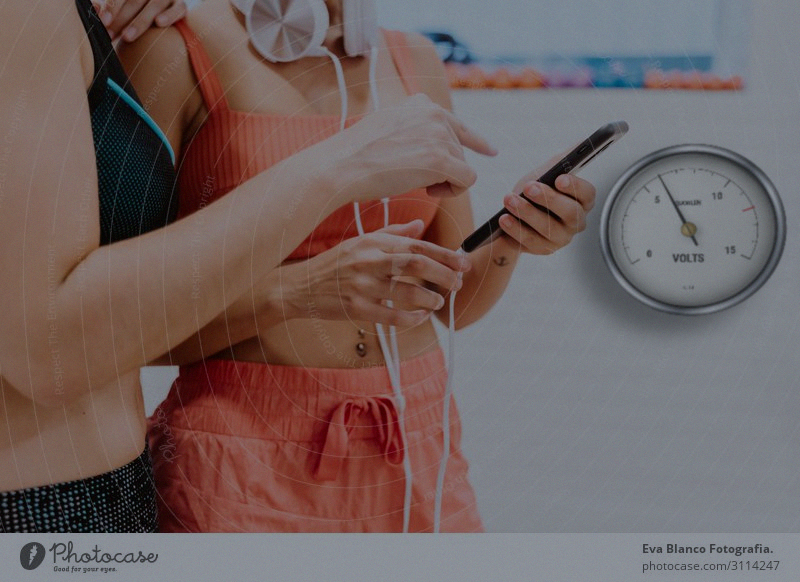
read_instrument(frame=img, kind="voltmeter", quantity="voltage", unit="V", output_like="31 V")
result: 6 V
